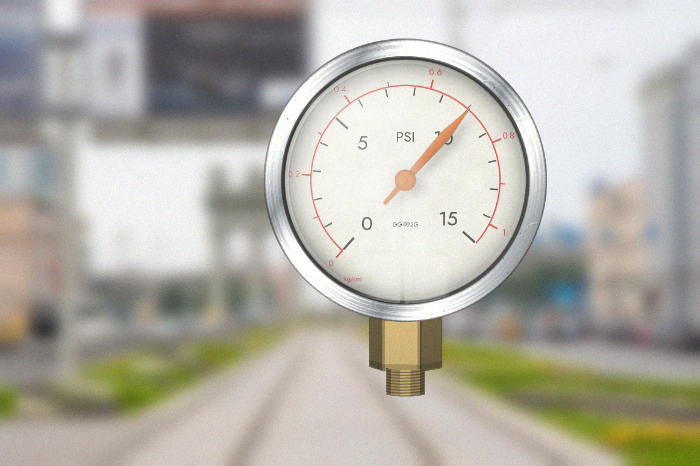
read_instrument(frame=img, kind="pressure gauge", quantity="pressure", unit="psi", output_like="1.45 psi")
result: 10 psi
